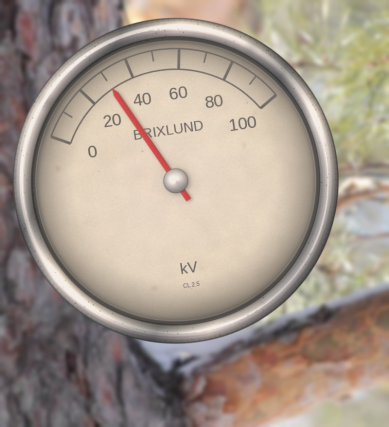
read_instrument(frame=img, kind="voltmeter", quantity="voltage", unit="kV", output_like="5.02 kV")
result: 30 kV
